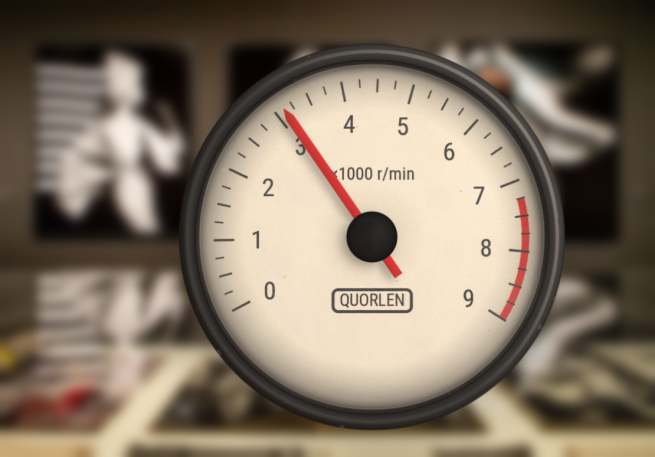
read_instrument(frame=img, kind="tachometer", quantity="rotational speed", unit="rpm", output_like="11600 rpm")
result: 3125 rpm
